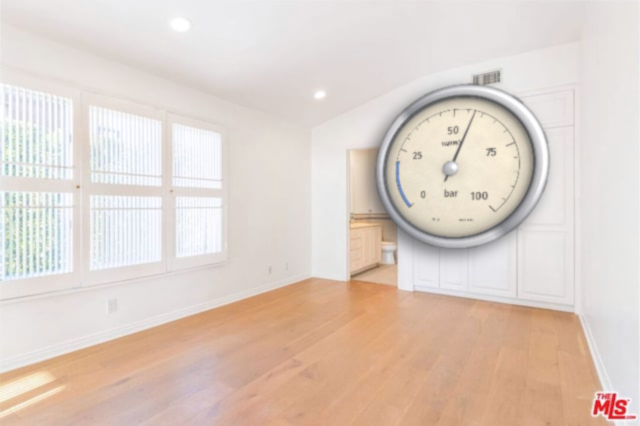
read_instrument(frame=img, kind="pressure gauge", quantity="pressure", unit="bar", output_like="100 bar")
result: 57.5 bar
